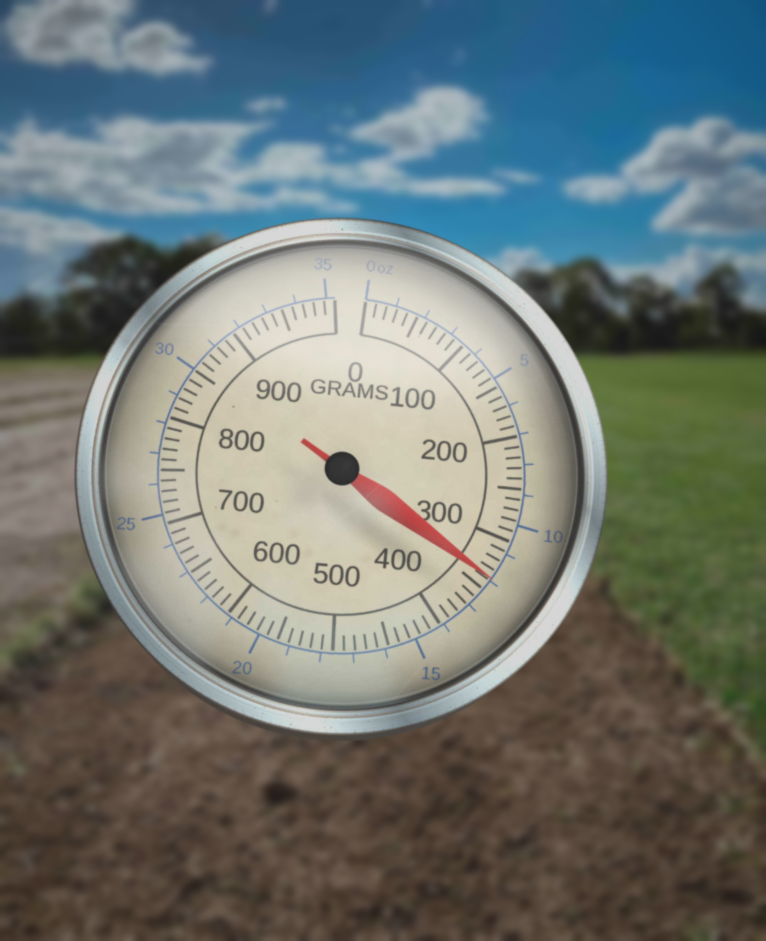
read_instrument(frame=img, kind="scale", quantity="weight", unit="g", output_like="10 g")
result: 340 g
